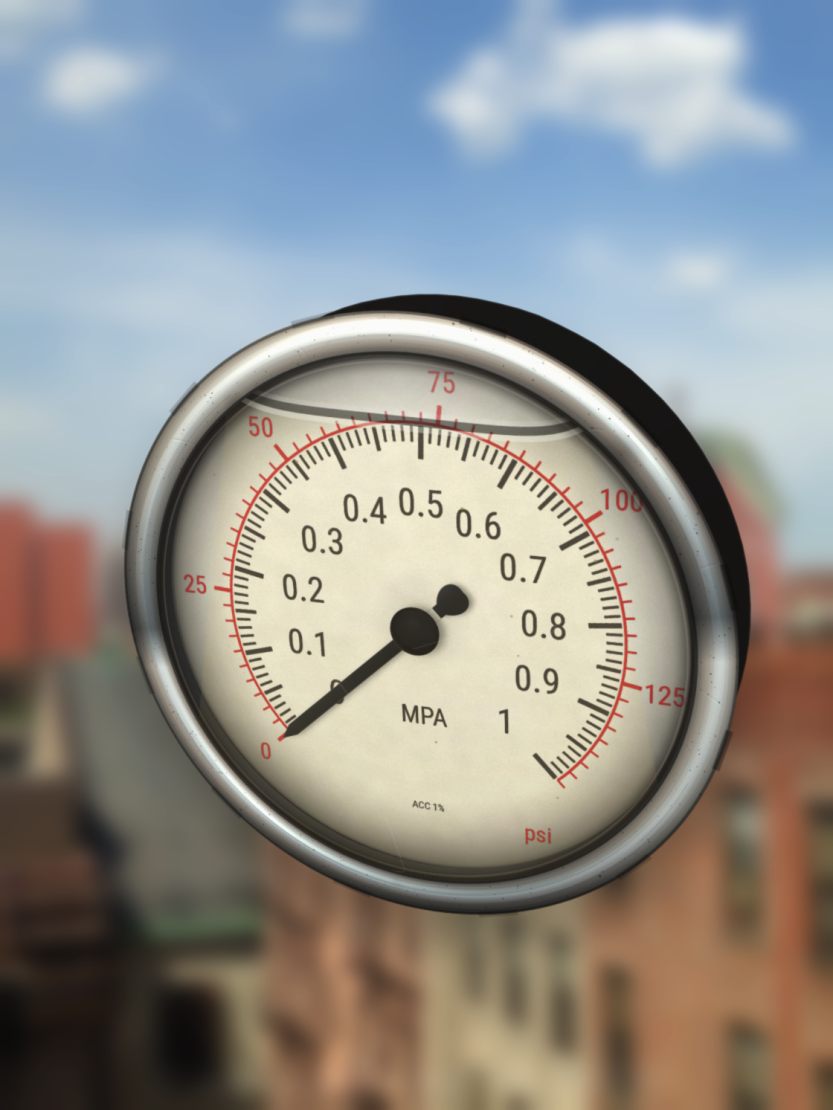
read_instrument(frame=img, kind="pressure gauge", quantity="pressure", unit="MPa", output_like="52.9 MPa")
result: 0 MPa
